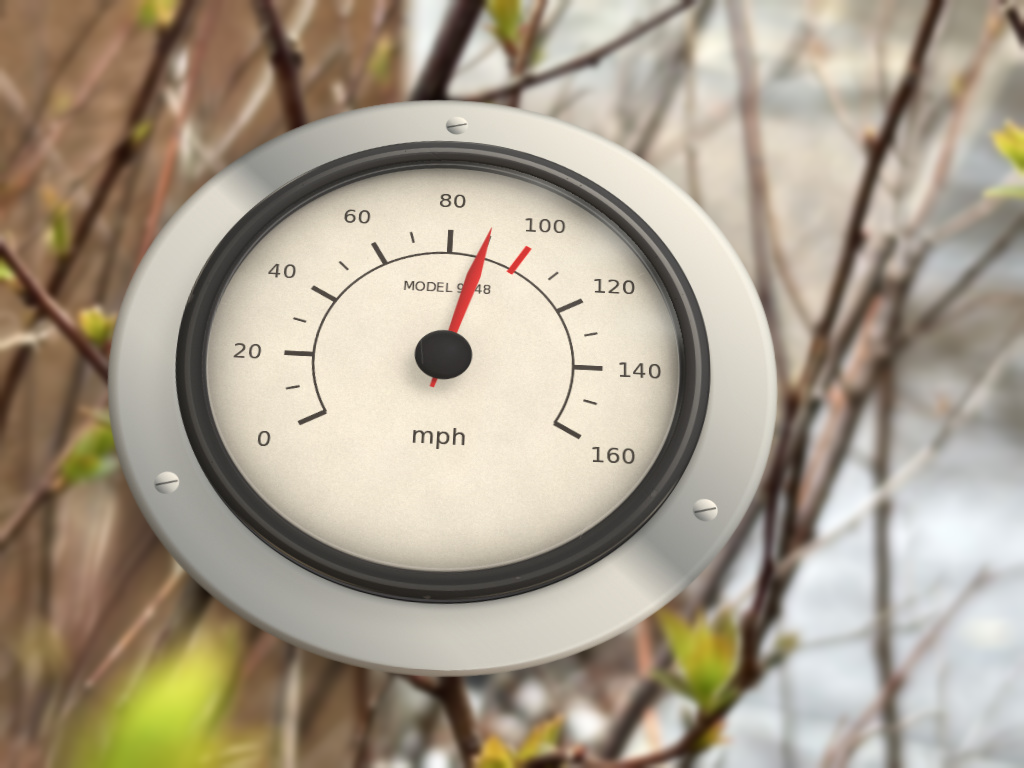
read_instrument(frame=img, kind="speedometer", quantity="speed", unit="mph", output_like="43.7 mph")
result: 90 mph
